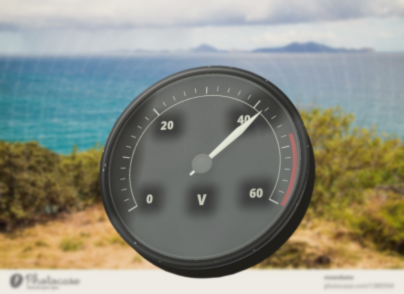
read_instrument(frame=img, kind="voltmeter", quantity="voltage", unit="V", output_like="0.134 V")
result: 42 V
